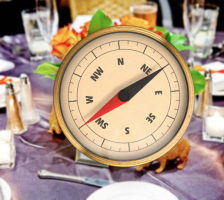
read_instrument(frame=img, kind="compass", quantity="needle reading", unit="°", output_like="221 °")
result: 240 °
